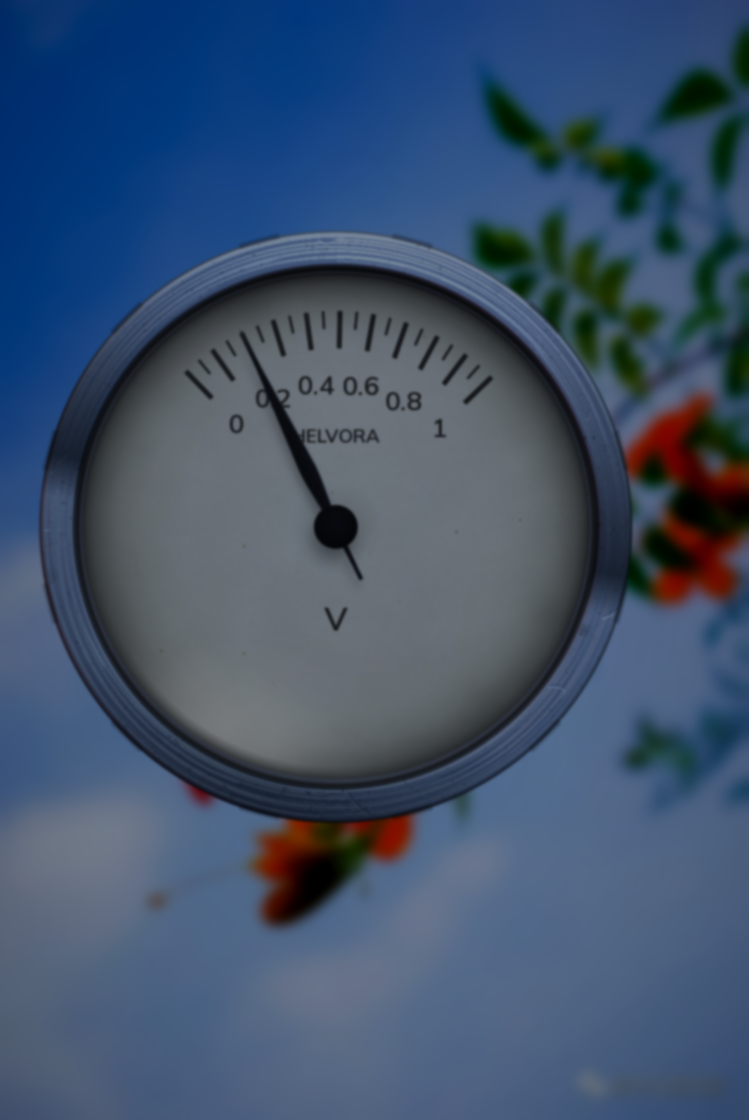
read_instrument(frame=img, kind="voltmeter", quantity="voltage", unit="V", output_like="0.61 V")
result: 0.2 V
